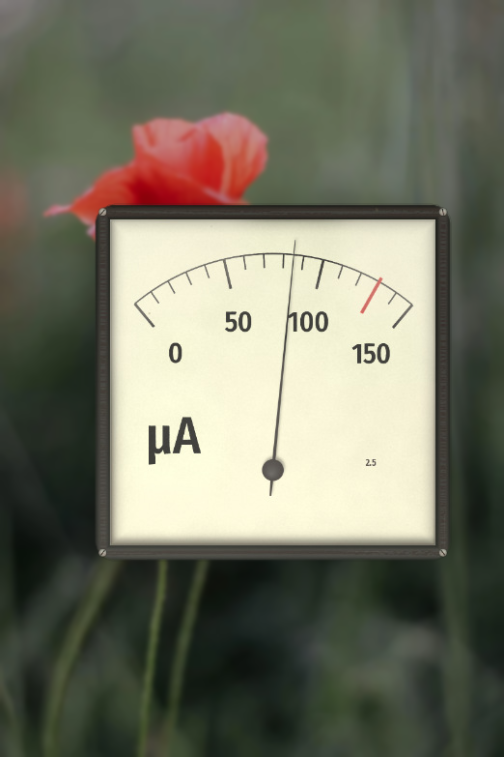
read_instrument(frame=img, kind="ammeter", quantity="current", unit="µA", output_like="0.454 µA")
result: 85 µA
